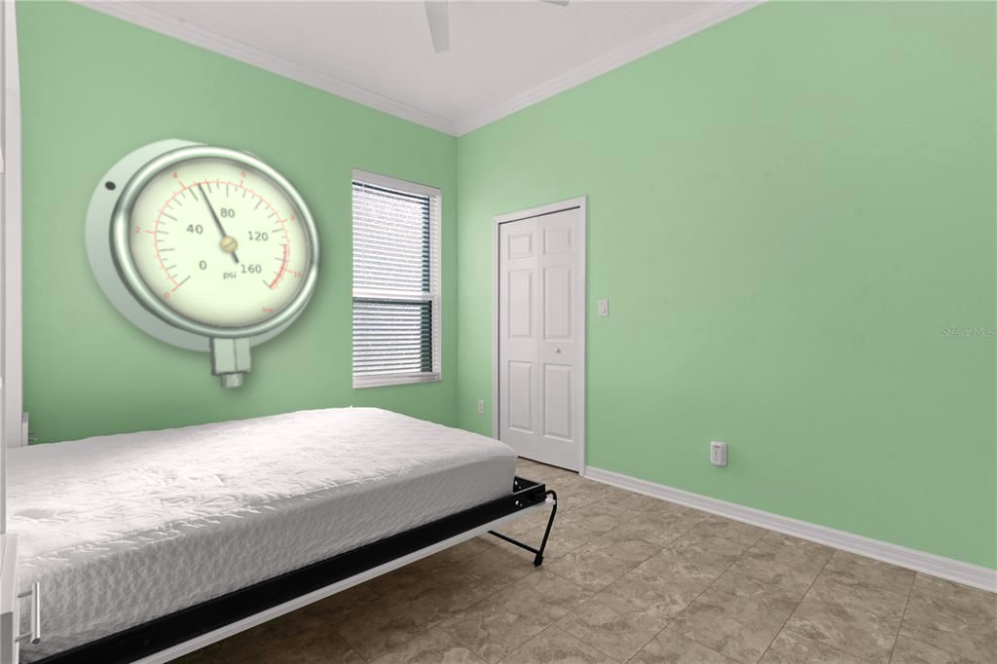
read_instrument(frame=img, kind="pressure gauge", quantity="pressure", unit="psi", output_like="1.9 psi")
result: 65 psi
